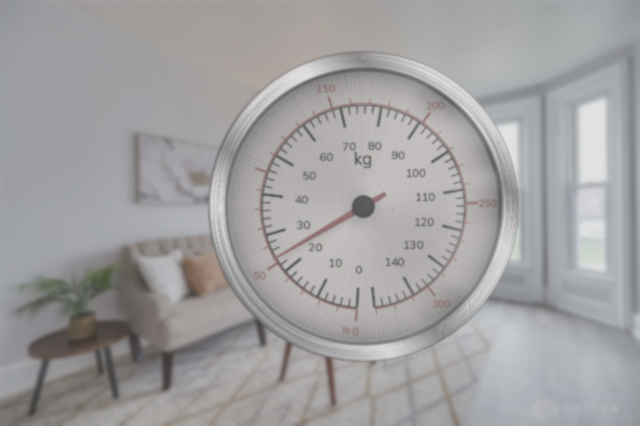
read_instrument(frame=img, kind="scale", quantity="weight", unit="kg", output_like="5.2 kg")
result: 24 kg
